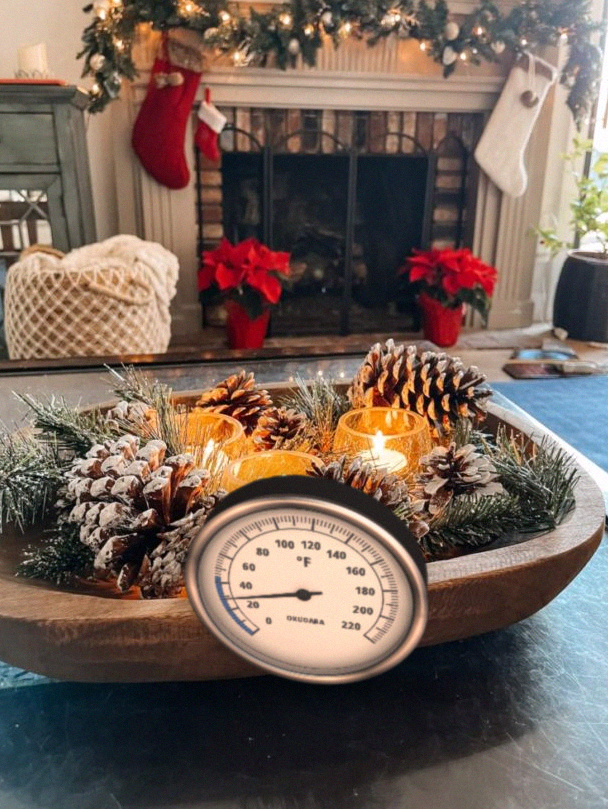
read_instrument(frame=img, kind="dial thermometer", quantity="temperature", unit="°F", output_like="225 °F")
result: 30 °F
